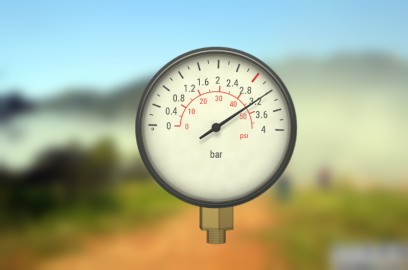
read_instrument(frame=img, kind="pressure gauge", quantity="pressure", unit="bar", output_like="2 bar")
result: 3.2 bar
